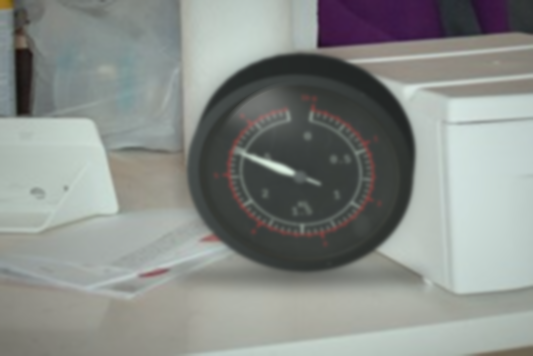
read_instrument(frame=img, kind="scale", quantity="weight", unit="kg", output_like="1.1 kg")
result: 2.5 kg
